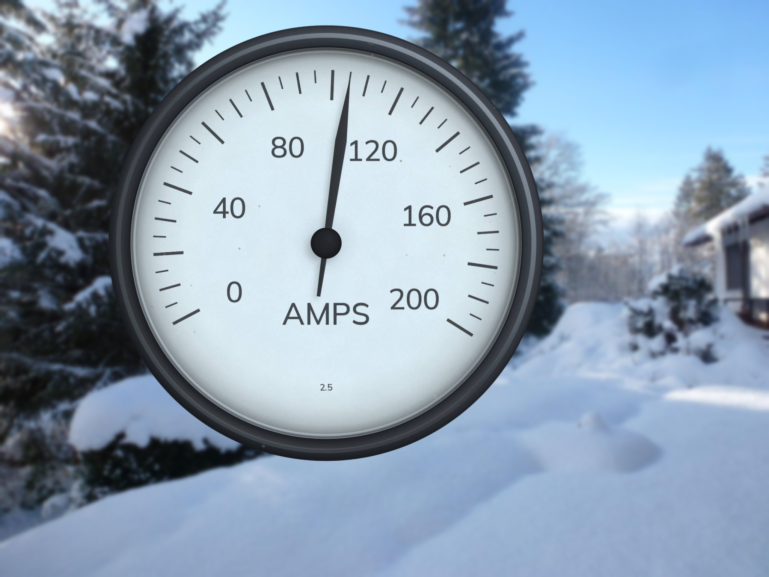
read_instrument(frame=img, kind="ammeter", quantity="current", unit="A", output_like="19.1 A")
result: 105 A
